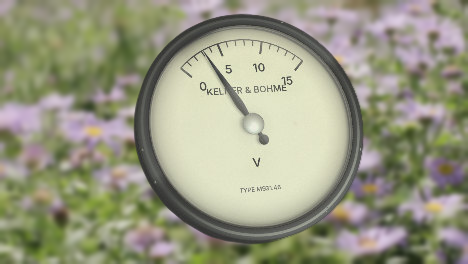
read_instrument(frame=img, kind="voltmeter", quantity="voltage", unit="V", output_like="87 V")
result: 3 V
